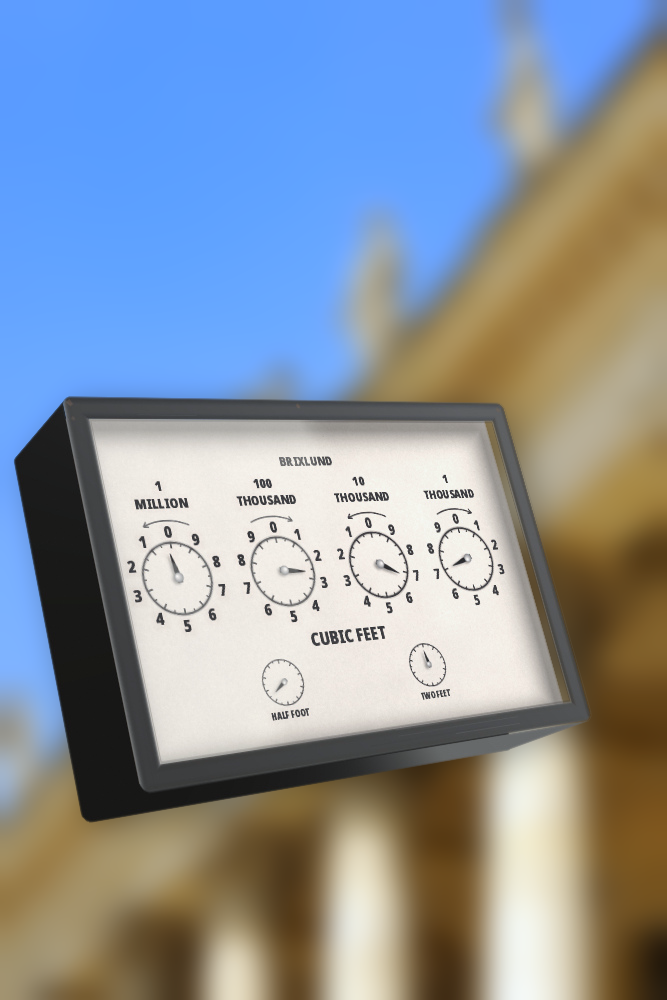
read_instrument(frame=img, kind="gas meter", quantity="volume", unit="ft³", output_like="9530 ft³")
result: 26700 ft³
